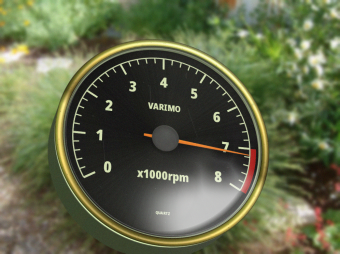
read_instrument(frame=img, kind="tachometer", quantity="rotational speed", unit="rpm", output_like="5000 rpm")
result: 7200 rpm
